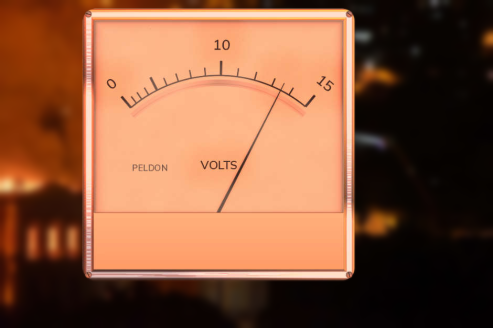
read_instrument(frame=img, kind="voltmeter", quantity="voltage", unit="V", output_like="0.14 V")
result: 13.5 V
